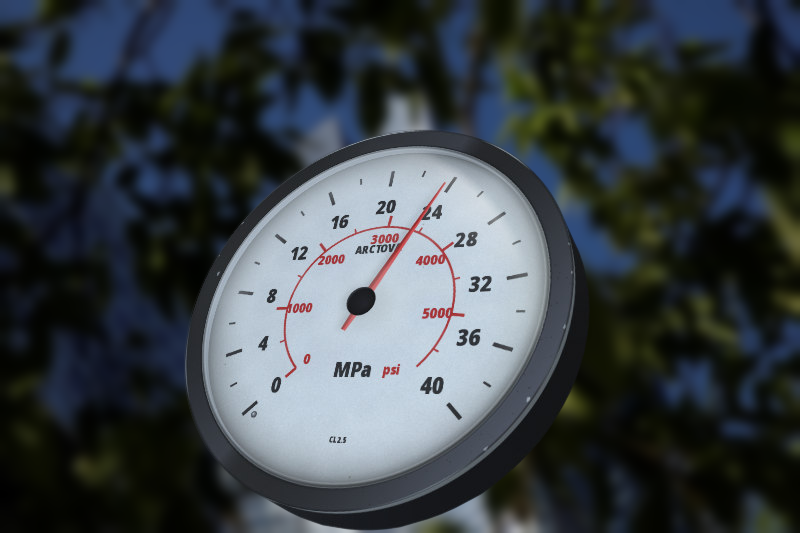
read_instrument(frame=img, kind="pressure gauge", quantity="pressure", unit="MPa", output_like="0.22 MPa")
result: 24 MPa
